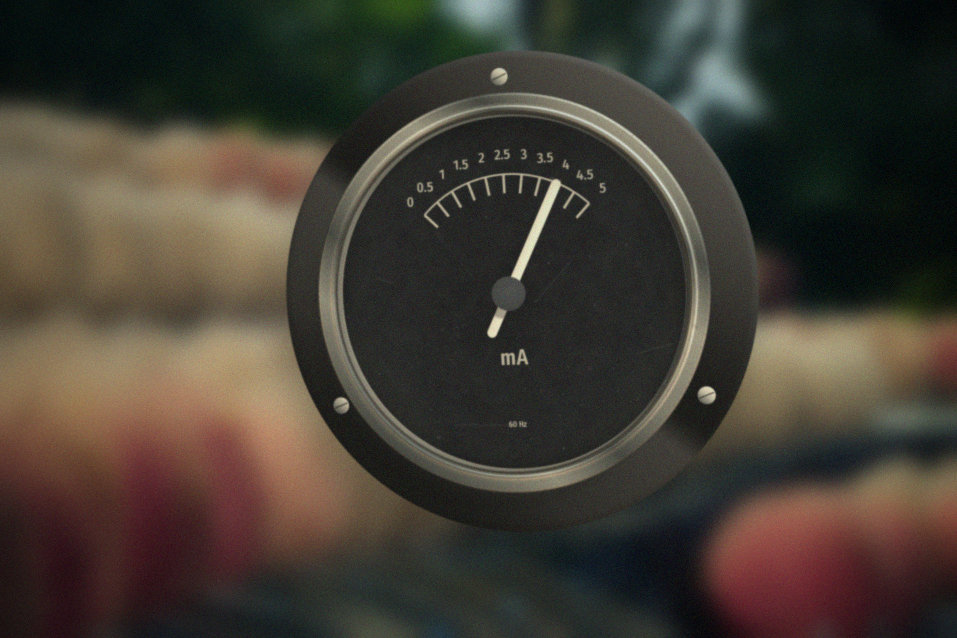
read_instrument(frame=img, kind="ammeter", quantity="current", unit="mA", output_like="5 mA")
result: 4 mA
